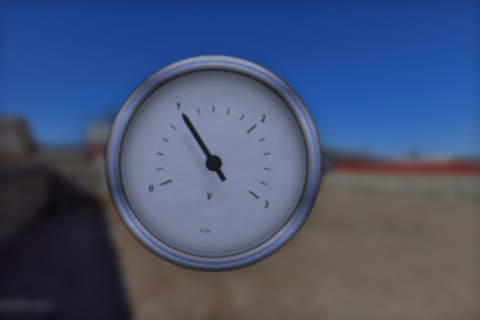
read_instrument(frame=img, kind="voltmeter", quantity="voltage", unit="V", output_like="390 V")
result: 1 V
